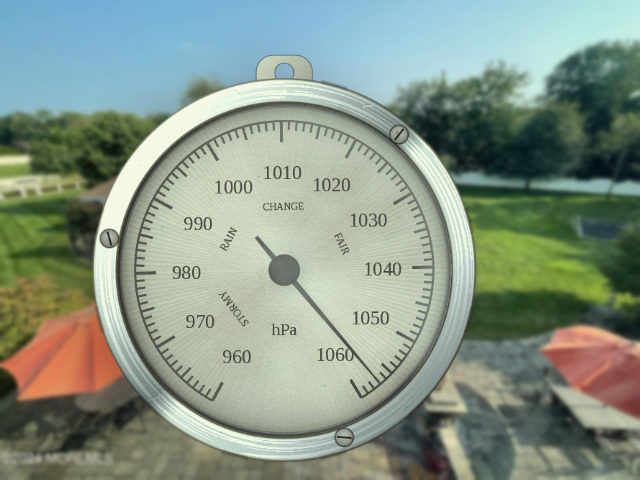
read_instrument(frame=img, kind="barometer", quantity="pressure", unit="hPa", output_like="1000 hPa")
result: 1057 hPa
